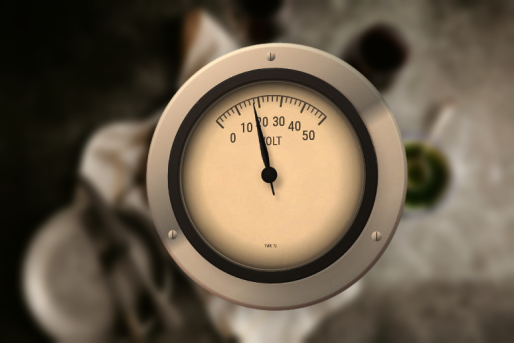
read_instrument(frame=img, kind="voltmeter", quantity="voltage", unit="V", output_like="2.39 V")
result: 18 V
